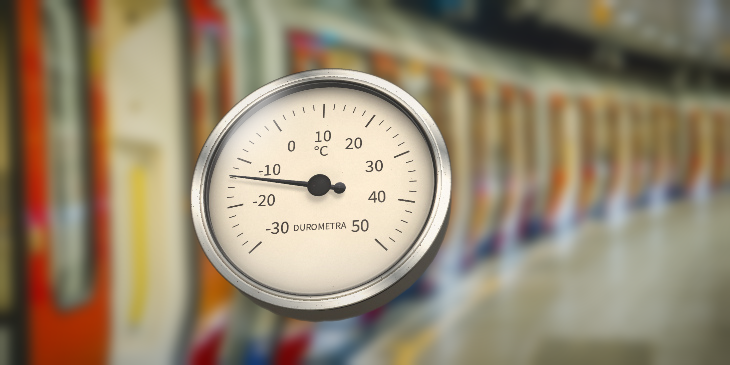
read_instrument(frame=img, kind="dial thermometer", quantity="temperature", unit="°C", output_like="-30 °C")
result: -14 °C
